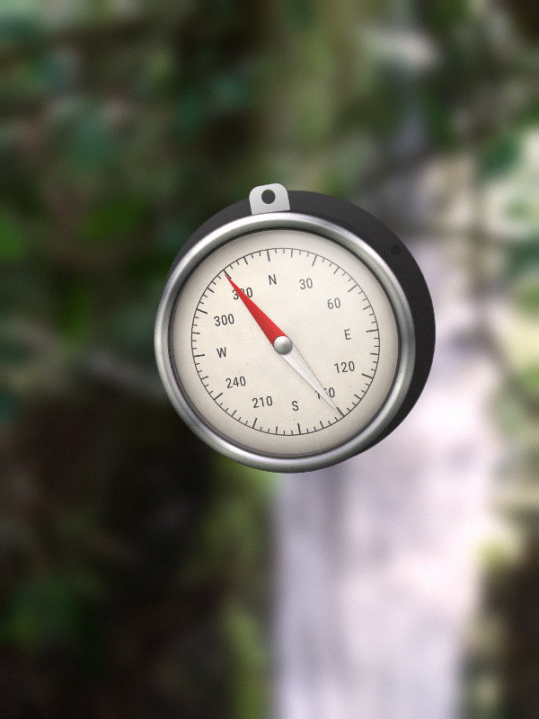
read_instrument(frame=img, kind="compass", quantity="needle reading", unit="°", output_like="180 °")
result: 330 °
